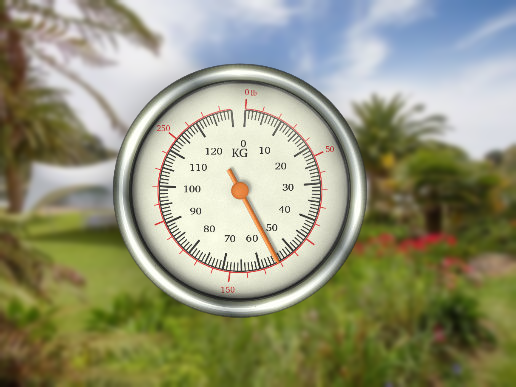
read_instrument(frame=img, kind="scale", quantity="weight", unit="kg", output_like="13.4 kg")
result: 55 kg
